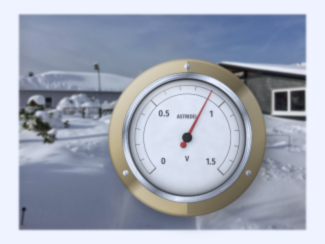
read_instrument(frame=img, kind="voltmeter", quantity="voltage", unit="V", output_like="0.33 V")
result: 0.9 V
